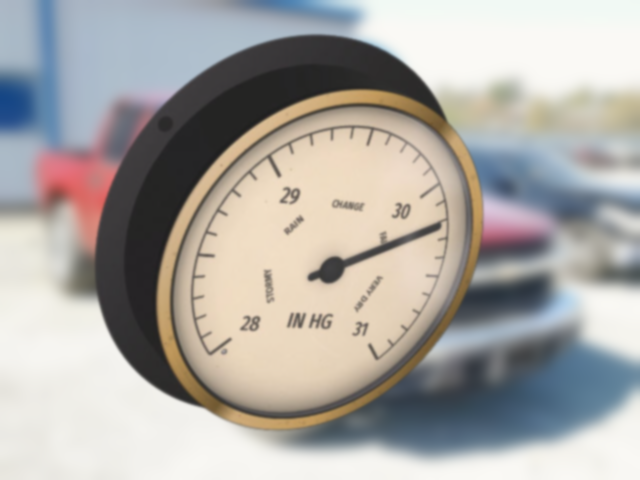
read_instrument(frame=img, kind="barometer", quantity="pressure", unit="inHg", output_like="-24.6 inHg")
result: 30.2 inHg
